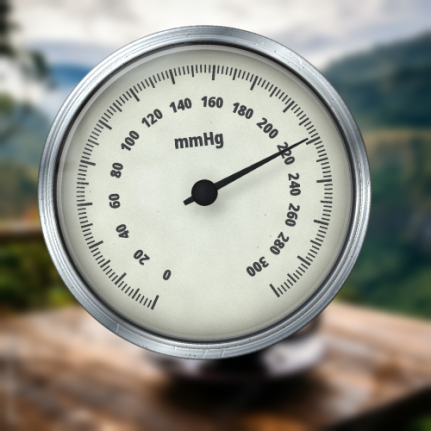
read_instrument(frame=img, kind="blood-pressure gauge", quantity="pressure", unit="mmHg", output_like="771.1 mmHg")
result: 218 mmHg
